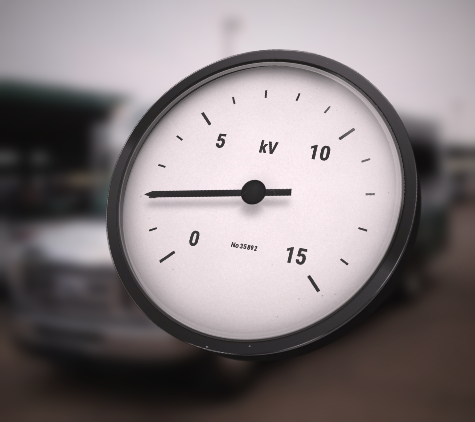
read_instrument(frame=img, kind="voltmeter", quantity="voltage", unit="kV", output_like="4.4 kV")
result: 2 kV
